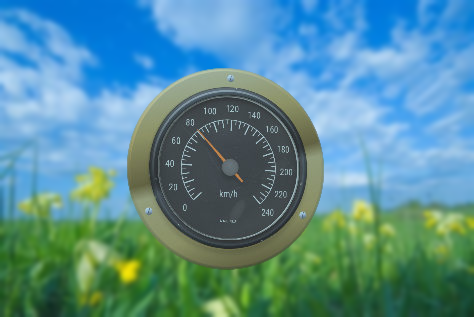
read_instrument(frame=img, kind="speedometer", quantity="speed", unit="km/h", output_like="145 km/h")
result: 80 km/h
